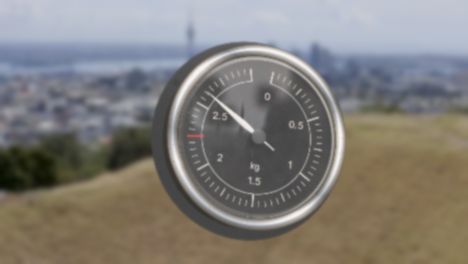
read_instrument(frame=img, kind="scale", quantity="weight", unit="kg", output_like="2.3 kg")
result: 2.6 kg
